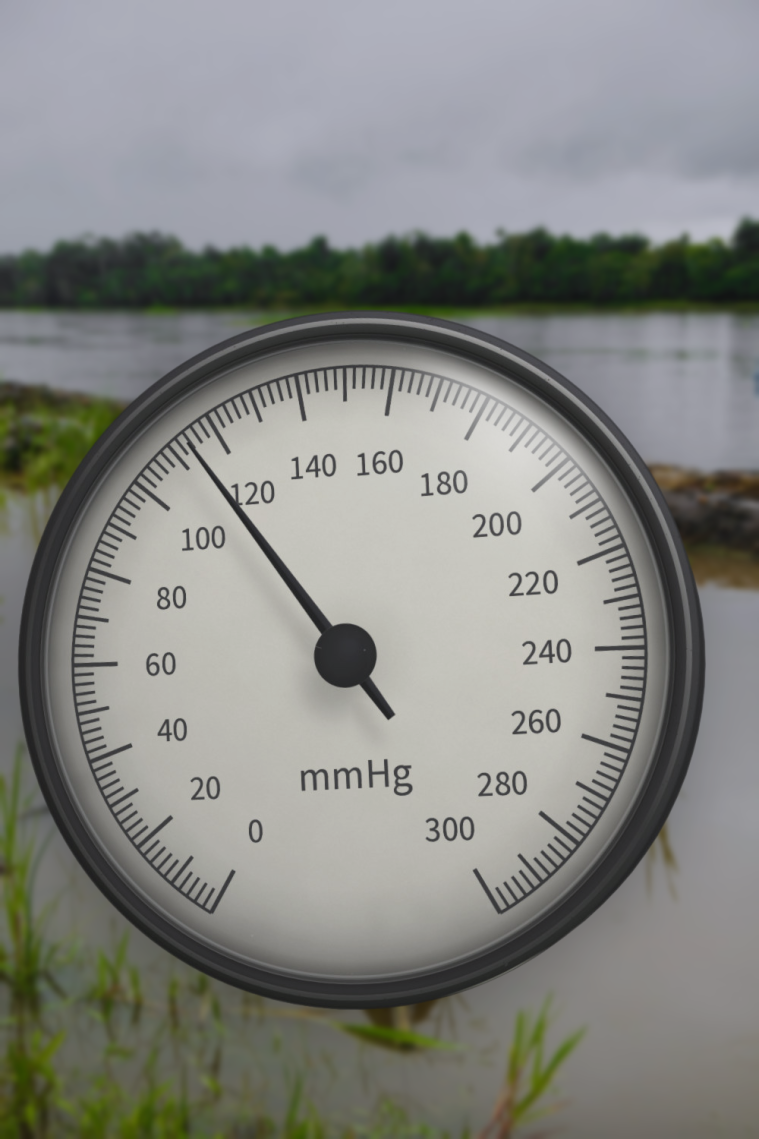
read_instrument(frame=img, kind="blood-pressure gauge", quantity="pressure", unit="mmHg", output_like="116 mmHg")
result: 114 mmHg
